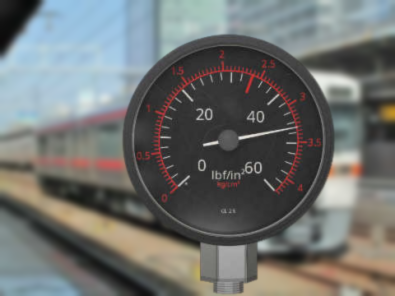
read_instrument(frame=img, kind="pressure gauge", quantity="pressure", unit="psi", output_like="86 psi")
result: 47 psi
